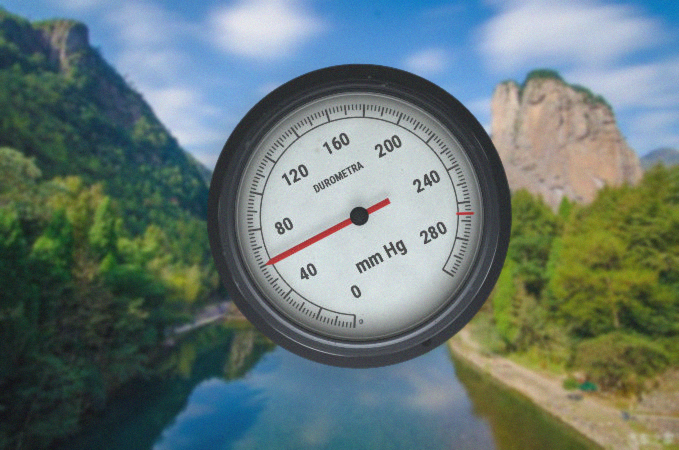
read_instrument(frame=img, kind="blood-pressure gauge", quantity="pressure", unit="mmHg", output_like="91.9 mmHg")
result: 60 mmHg
